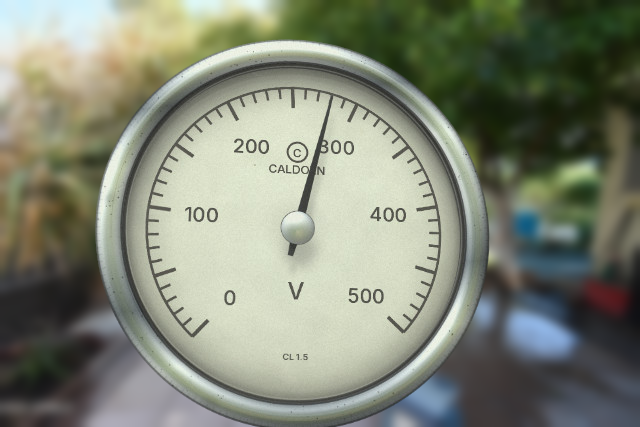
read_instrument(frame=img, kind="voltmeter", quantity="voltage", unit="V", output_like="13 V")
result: 280 V
